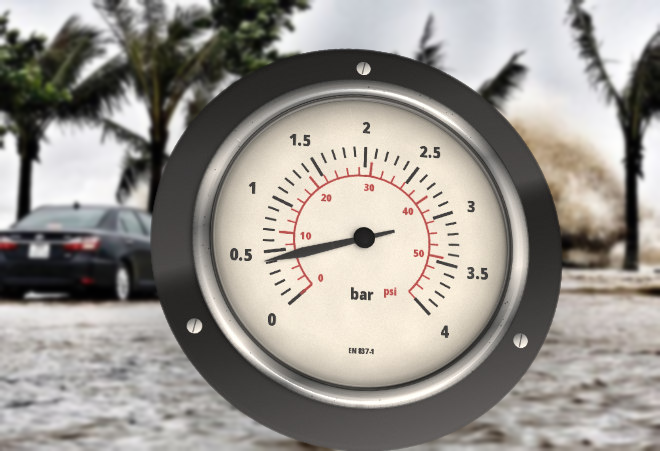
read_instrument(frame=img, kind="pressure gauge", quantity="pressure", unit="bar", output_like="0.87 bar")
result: 0.4 bar
